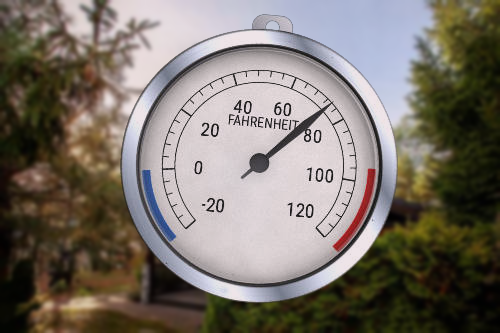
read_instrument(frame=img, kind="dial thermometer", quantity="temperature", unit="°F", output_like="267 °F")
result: 74 °F
